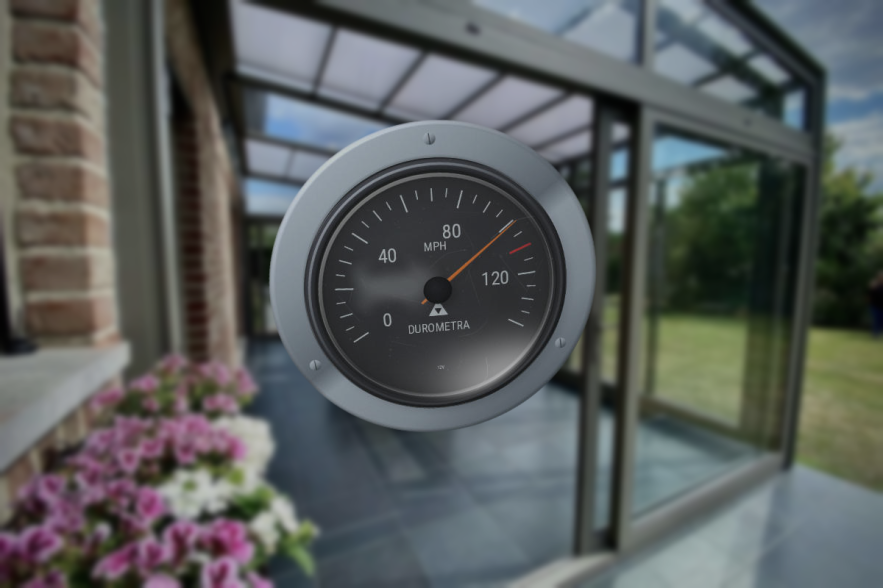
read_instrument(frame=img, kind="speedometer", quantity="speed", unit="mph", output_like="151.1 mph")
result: 100 mph
